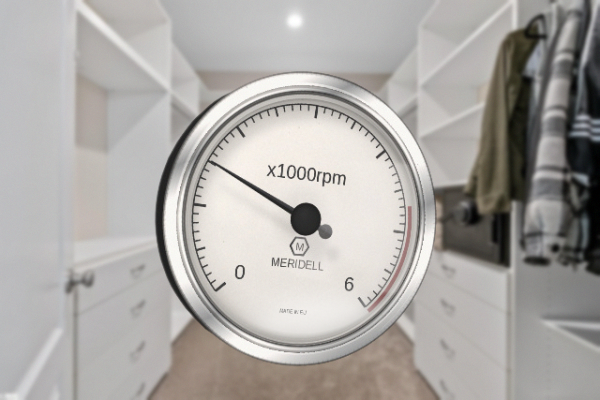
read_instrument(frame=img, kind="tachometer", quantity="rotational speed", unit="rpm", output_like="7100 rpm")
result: 1500 rpm
